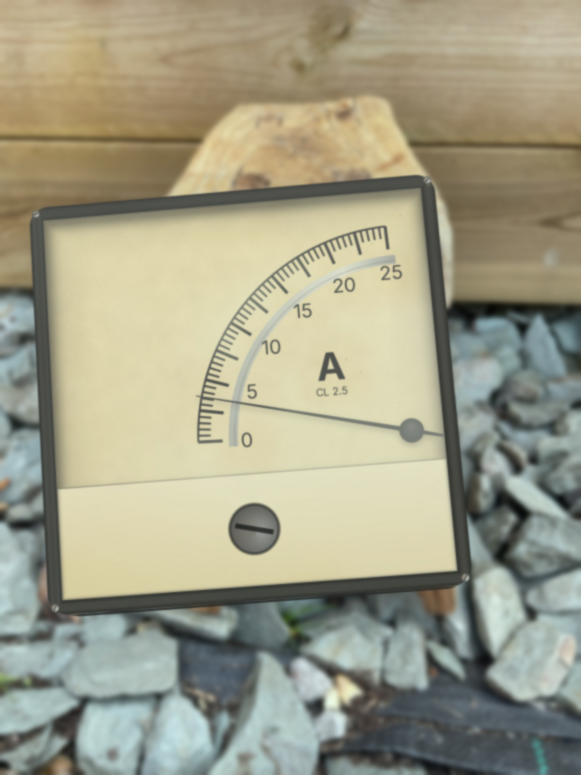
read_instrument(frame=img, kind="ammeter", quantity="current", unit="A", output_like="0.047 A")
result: 3.5 A
